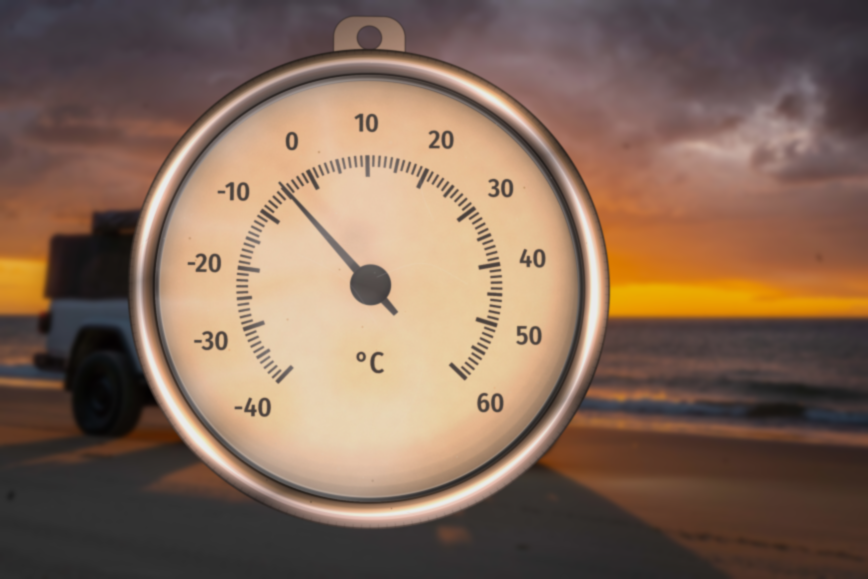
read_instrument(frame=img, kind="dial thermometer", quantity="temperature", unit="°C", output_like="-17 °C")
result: -5 °C
